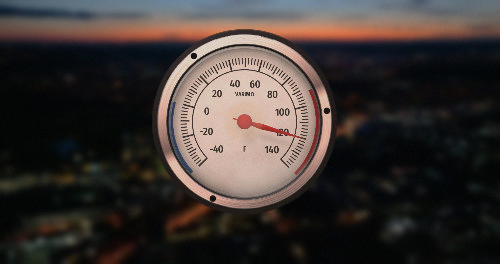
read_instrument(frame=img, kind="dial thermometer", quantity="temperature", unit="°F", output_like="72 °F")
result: 120 °F
